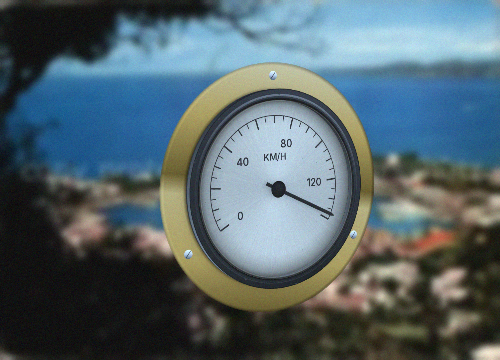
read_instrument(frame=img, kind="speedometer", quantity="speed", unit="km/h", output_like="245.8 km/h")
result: 137.5 km/h
